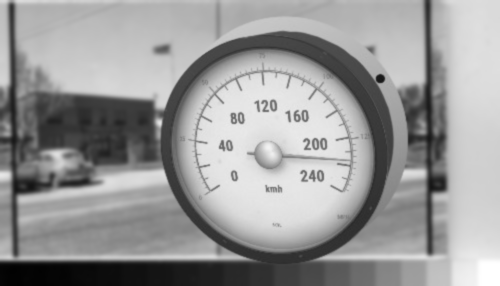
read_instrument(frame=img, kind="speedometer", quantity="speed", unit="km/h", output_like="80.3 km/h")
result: 215 km/h
